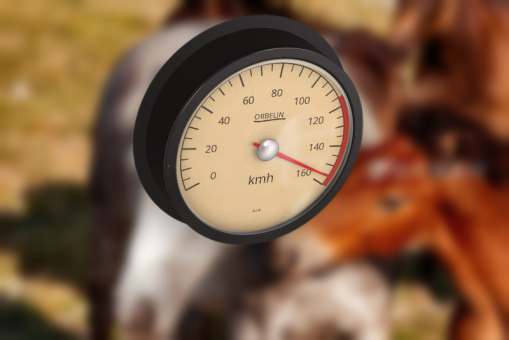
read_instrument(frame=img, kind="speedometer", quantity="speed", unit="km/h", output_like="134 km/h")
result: 155 km/h
